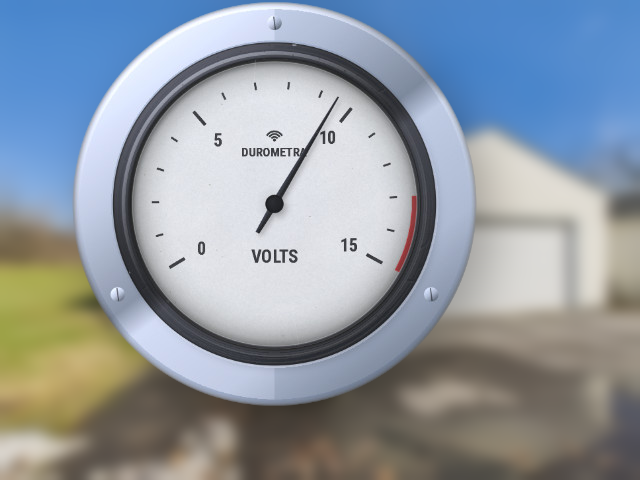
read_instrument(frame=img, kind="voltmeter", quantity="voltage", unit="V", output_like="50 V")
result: 9.5 V
